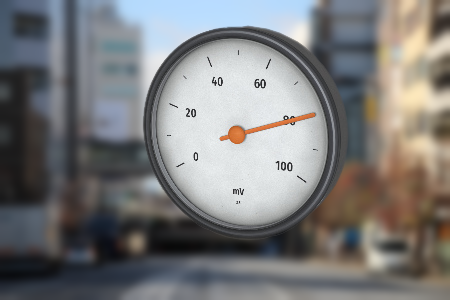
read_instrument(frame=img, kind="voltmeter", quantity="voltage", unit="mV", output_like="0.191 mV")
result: 80 mV
